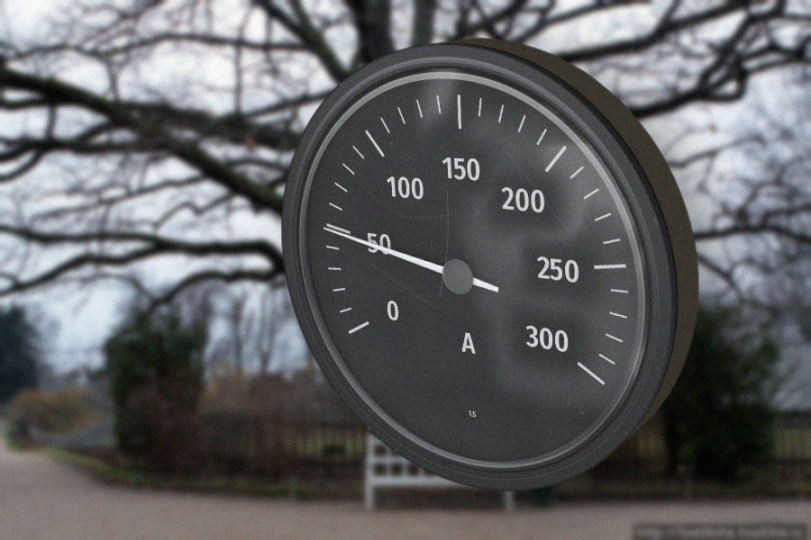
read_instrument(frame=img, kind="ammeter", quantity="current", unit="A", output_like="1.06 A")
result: 50 A
